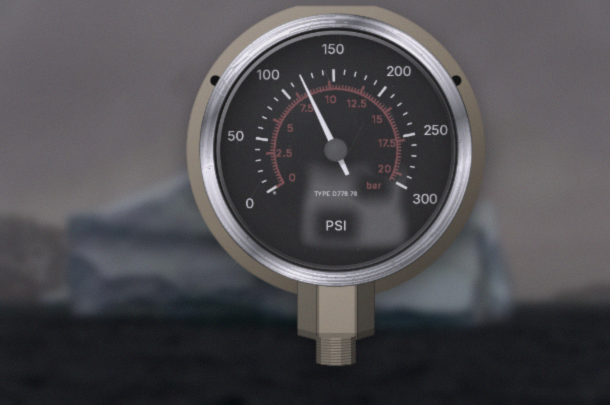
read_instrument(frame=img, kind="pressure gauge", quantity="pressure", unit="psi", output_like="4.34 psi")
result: 120 psi
